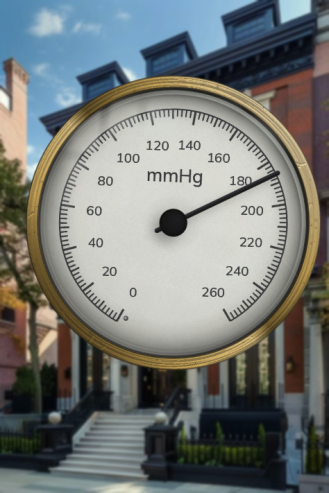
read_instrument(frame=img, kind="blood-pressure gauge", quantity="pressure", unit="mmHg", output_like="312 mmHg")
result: 186 mmHg
